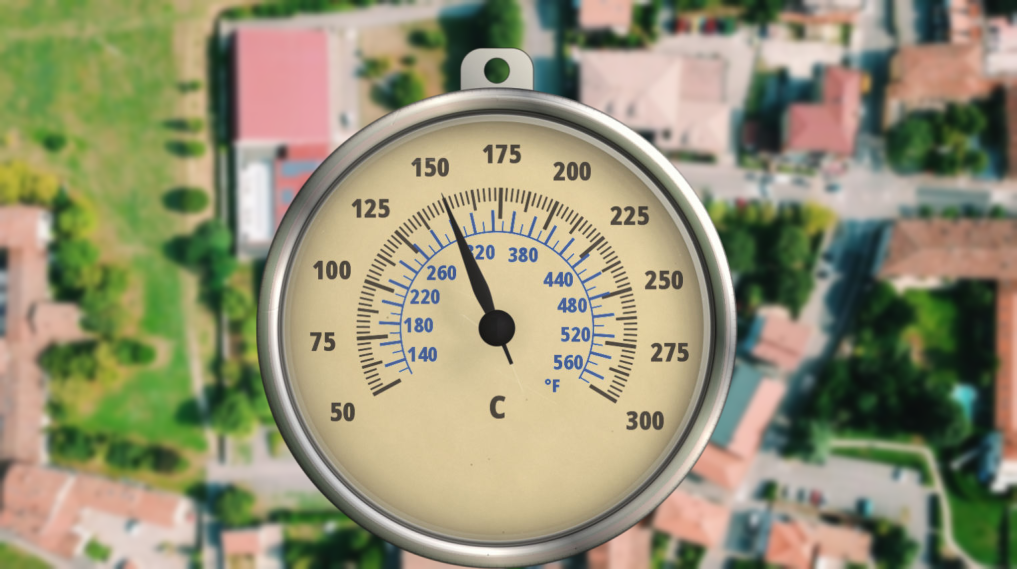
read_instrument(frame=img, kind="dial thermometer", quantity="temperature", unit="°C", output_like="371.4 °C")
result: 150 °C
